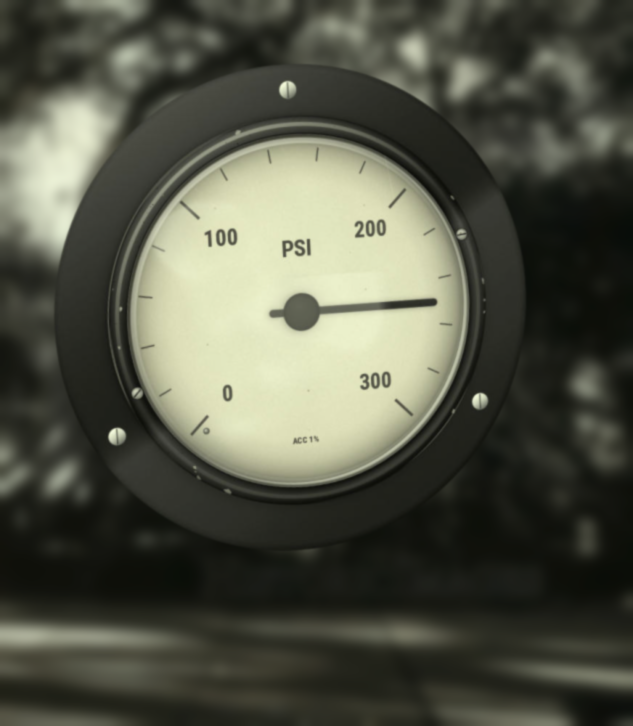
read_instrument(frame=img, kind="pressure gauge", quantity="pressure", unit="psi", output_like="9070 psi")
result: 250 psi
